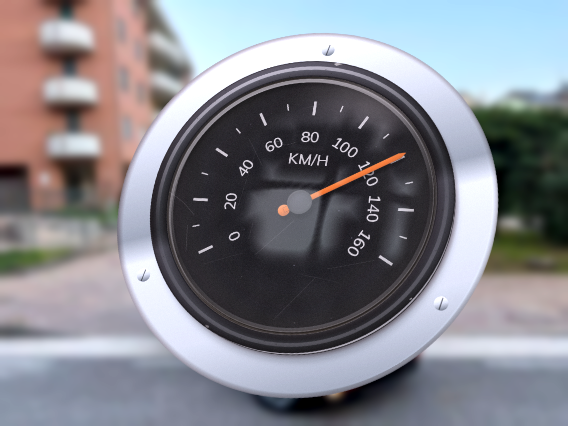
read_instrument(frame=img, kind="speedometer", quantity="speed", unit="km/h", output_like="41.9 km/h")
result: 120 km/h
